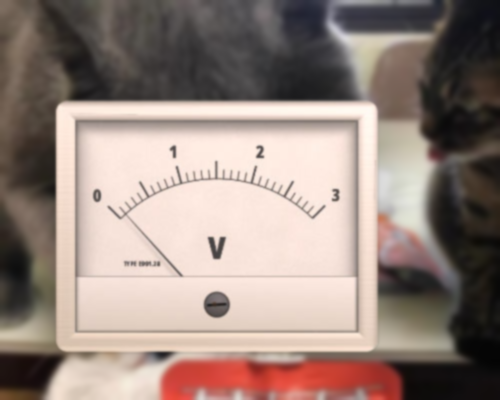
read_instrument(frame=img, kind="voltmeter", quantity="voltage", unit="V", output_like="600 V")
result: 0.1 V
